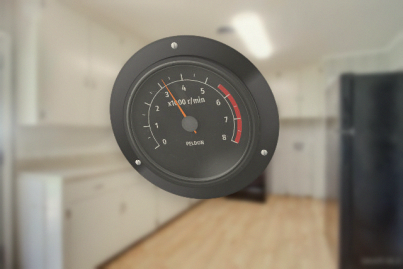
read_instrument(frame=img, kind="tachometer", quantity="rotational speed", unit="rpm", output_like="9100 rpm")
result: 3250 rpm
